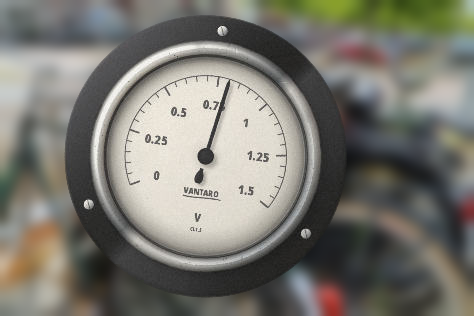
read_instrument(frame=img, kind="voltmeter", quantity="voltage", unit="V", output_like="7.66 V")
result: 0.8 V
